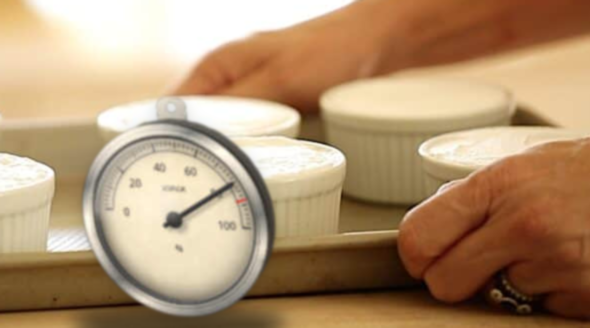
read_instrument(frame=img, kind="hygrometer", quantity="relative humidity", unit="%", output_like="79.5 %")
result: 80 %
